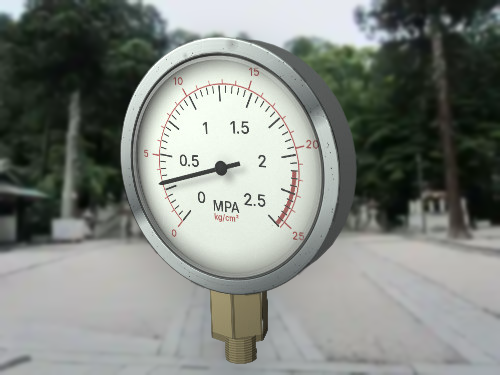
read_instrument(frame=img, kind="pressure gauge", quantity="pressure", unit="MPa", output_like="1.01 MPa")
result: 0.3 MPa
